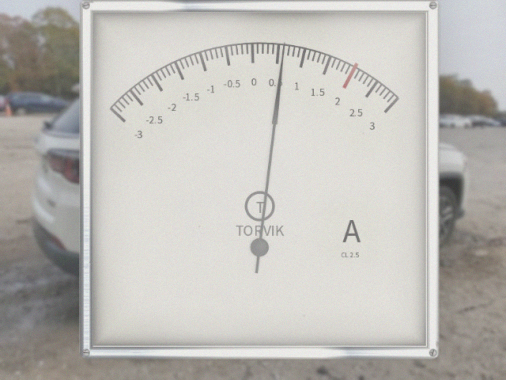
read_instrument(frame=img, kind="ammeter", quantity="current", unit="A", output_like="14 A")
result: 0.6 A
